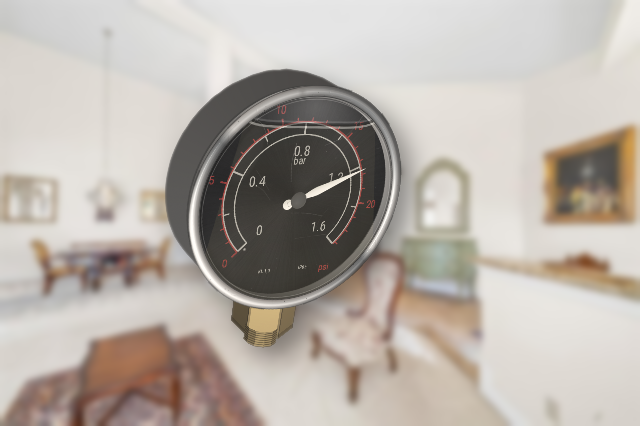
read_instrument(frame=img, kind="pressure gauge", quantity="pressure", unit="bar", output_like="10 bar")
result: 1.2 bar
